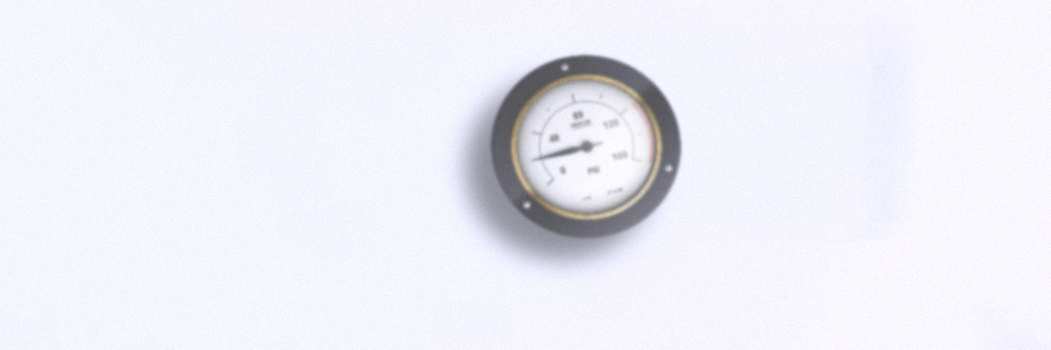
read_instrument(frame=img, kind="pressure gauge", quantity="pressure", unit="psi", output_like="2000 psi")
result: 20 psi
